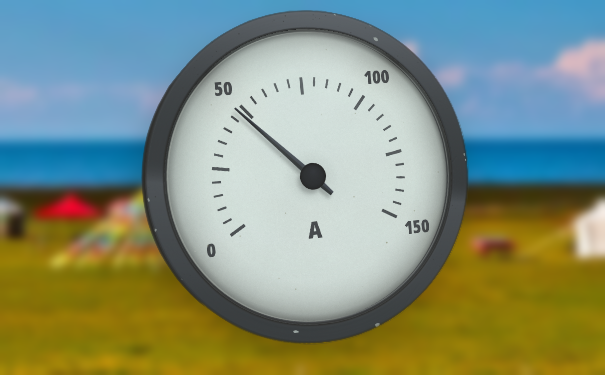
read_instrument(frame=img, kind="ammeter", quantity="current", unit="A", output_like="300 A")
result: 47.5 A
